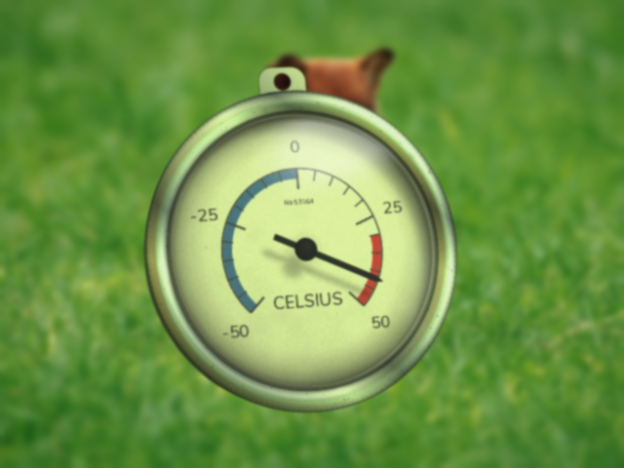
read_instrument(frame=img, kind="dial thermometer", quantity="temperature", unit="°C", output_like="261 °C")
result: 42.5 °C
